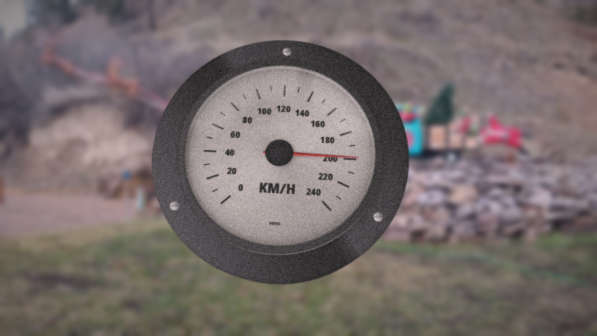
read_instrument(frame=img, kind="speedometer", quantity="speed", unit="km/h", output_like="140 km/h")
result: 200 km/h
